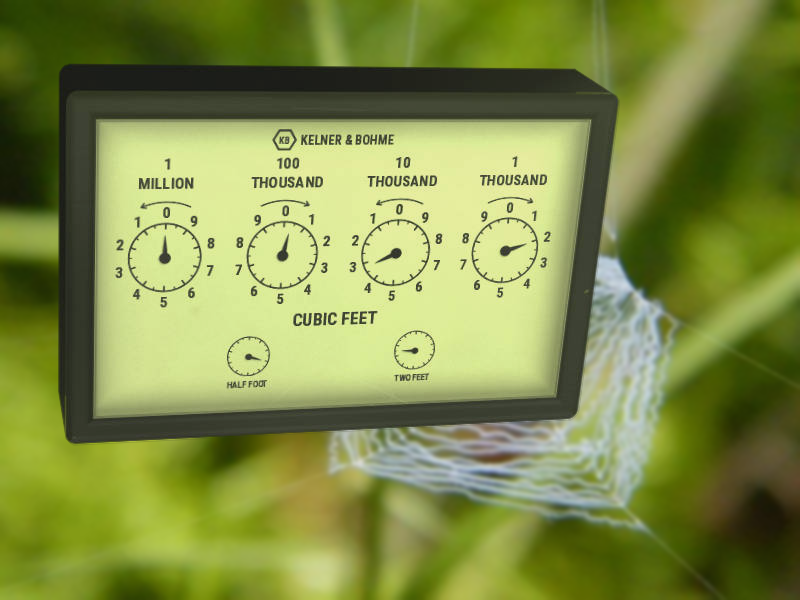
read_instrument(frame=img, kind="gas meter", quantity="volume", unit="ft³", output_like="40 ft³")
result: 3200 ft³
